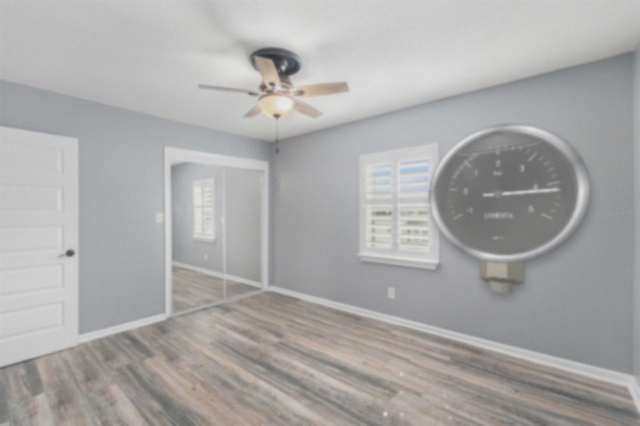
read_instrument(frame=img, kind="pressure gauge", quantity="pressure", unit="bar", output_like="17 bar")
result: 4.2 bar
